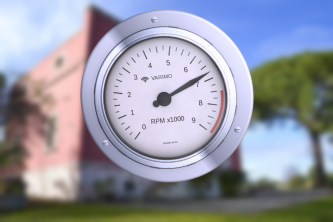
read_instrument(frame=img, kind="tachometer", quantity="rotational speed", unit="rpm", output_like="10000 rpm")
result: 6750 rpm
